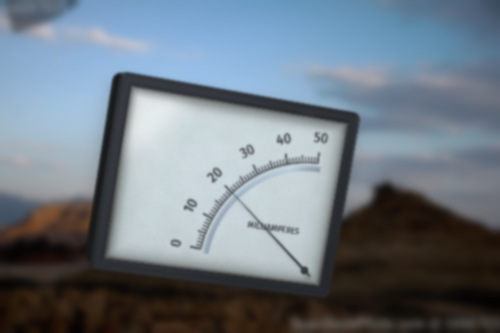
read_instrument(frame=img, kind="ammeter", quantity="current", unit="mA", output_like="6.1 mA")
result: 20 mA
